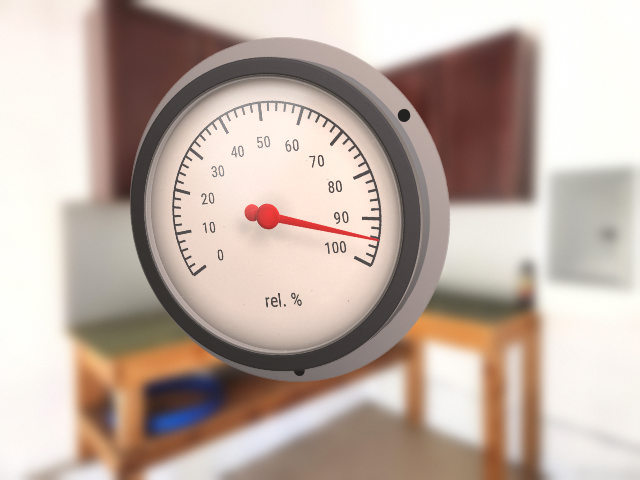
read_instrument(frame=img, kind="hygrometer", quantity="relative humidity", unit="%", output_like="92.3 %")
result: 94 %
